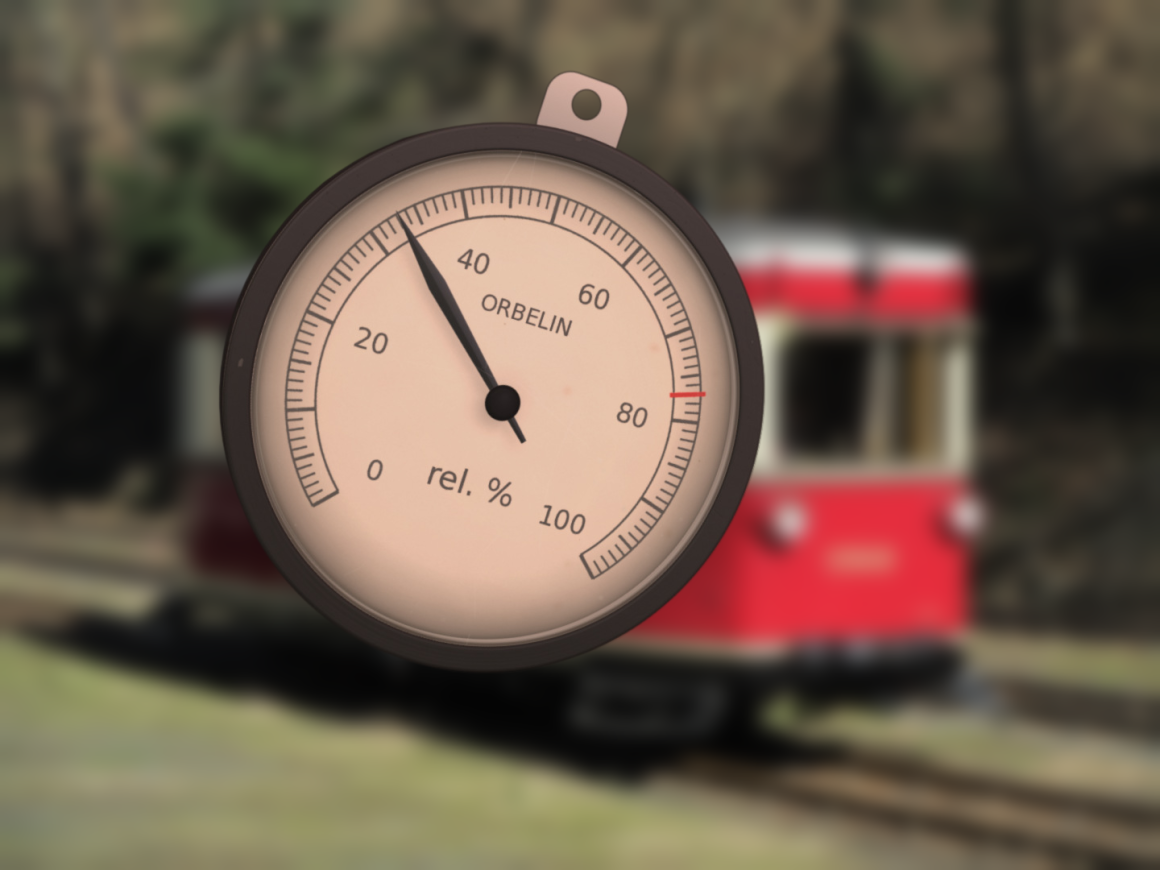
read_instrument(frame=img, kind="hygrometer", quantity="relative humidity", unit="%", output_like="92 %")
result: 33 %
